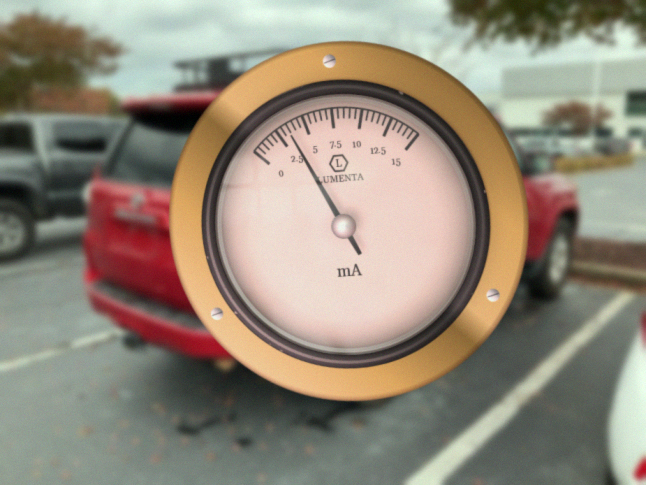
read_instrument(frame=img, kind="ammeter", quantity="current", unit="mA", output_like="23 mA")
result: 3.5 mA
